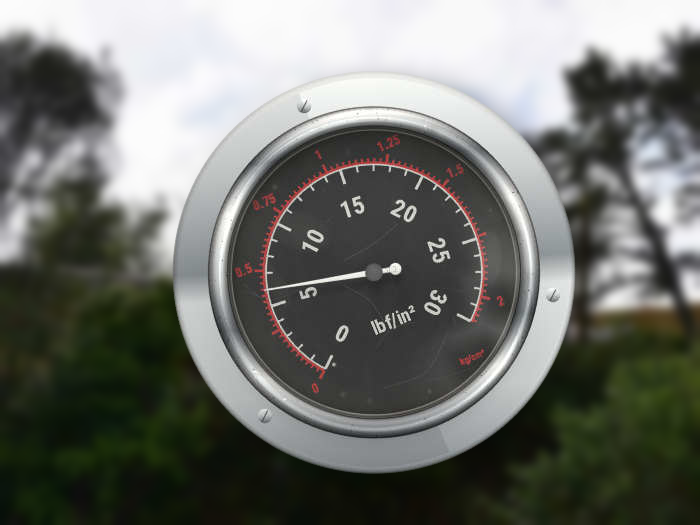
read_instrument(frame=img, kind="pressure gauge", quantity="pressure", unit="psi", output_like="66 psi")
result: 6 psi
